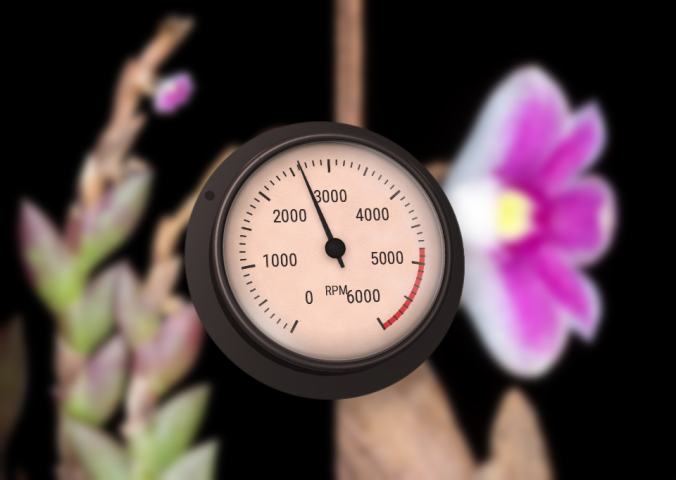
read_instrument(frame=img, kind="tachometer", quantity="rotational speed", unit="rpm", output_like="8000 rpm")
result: 2600 rpm
